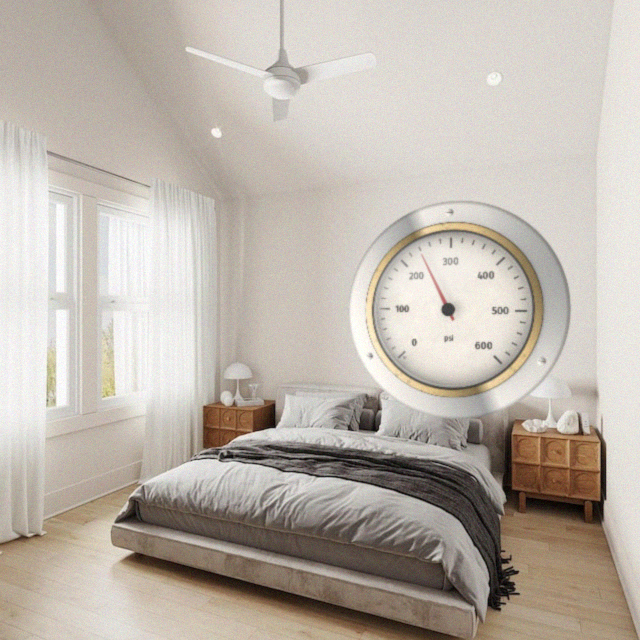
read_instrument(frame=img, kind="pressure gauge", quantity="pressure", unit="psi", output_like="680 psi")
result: 240 psi
